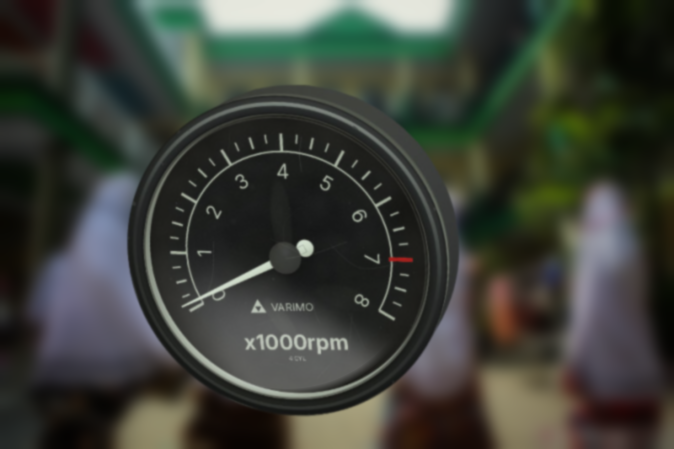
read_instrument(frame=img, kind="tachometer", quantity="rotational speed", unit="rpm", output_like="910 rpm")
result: 125 rpm
